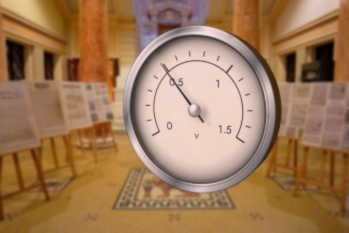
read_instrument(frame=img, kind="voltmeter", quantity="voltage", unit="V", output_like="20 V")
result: 0.5 V
